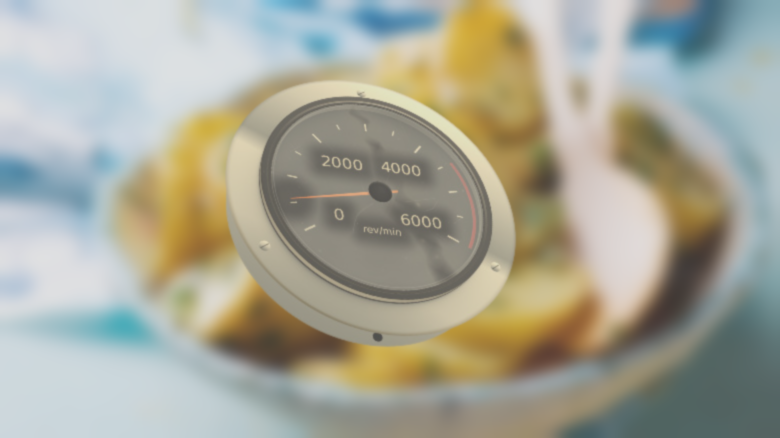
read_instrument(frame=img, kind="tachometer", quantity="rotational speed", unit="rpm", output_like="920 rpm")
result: 500 rpm
